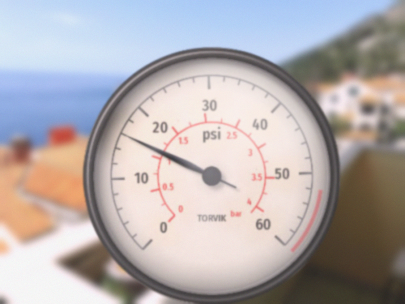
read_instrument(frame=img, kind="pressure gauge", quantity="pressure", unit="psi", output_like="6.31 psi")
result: 16 psi
